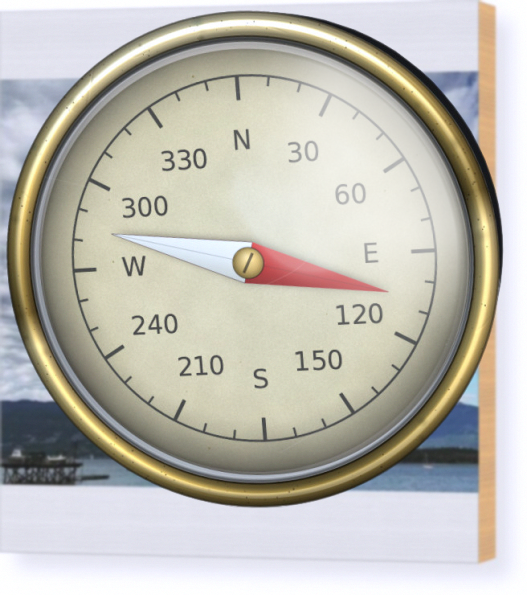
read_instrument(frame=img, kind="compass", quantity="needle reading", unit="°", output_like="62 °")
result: 105 °
